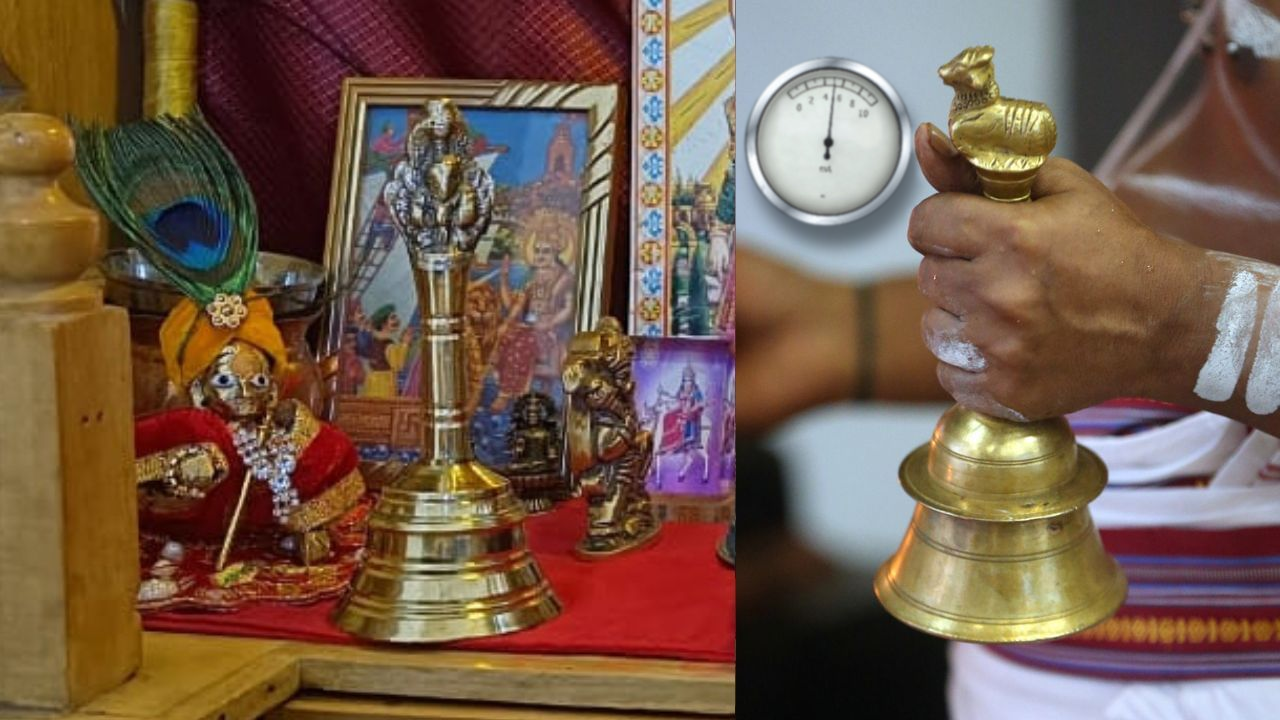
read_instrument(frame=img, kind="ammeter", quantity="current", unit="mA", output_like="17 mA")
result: 5 mA
